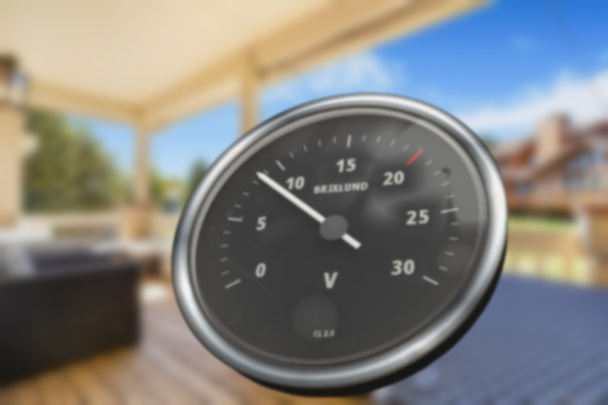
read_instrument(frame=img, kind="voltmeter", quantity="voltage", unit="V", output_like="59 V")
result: 8.5 V
